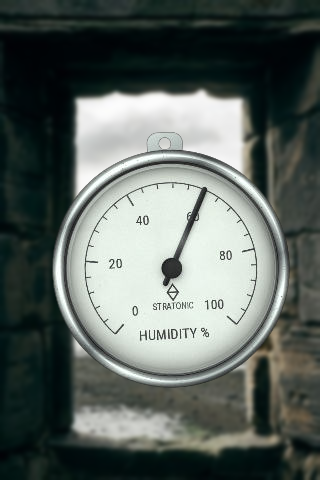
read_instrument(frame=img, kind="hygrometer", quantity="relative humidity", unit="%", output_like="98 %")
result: 60 %
